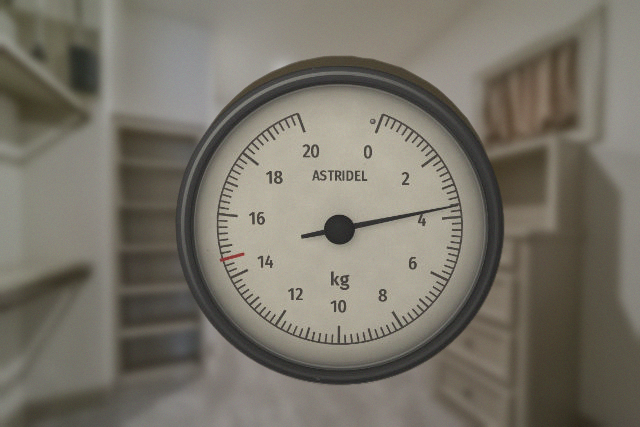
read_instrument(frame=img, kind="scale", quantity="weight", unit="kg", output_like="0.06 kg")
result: 3.6 kg
